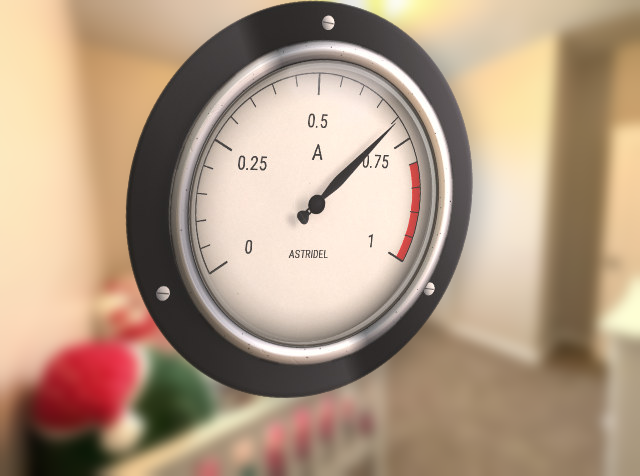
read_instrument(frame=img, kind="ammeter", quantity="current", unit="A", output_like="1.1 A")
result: 0.7 A
